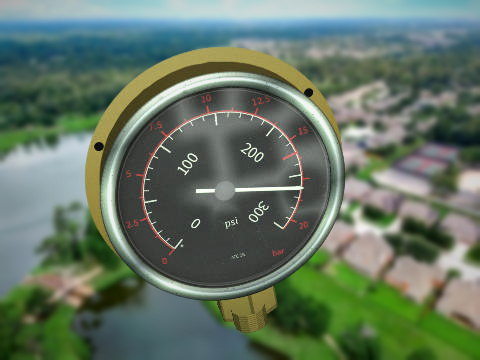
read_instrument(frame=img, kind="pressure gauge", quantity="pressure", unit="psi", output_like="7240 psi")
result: 260 psi
